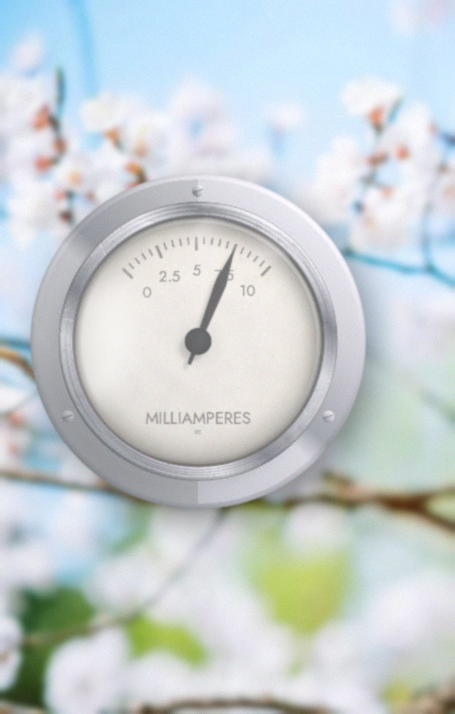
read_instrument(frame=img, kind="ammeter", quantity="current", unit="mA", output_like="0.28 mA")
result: 7.5 mA
